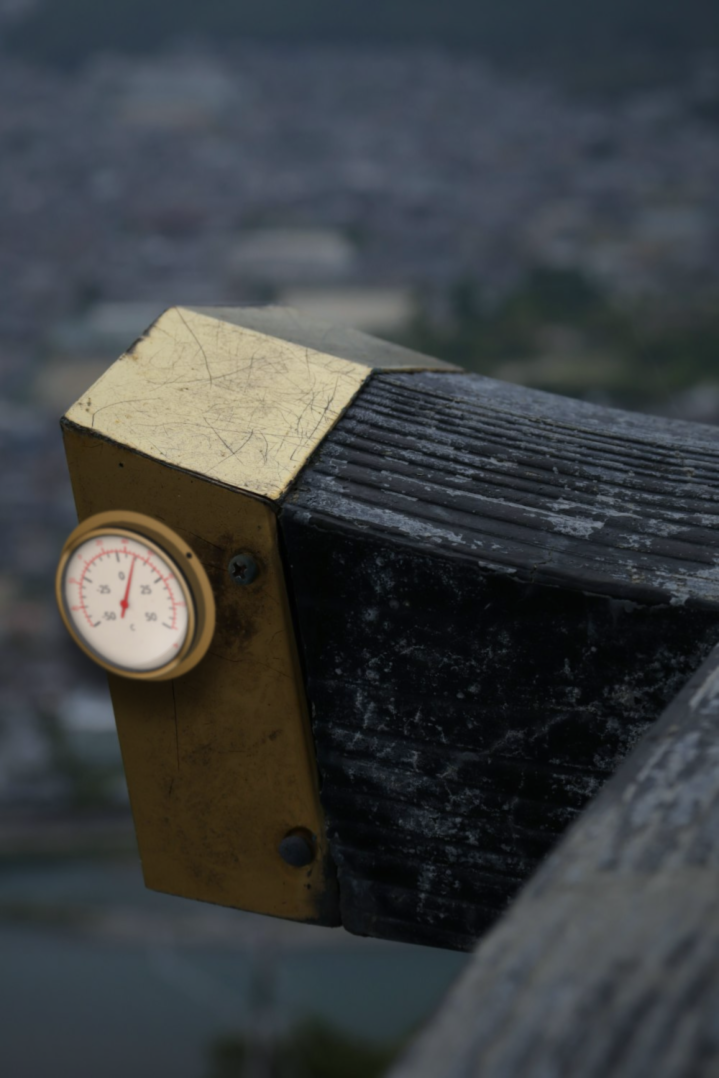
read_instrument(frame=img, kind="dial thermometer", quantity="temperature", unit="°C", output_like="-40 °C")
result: 10 °C
